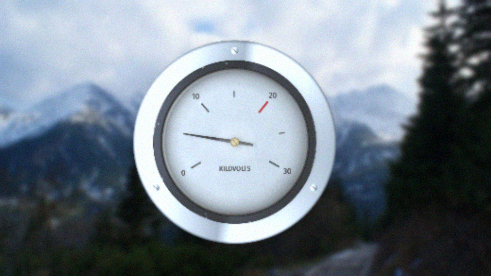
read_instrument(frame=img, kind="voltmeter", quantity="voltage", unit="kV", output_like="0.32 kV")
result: 5 kV
